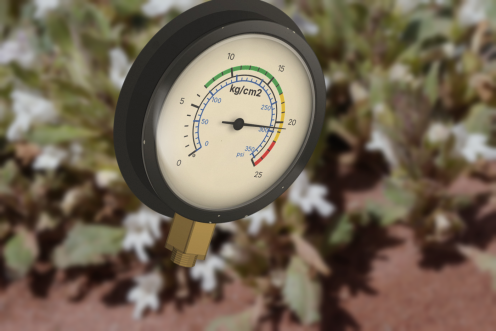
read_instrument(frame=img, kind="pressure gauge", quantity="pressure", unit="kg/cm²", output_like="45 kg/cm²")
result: 20.5 kg/cm²
